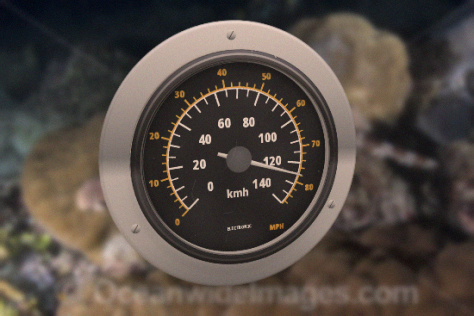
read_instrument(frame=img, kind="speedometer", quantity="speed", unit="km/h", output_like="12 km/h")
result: 125 km/h
